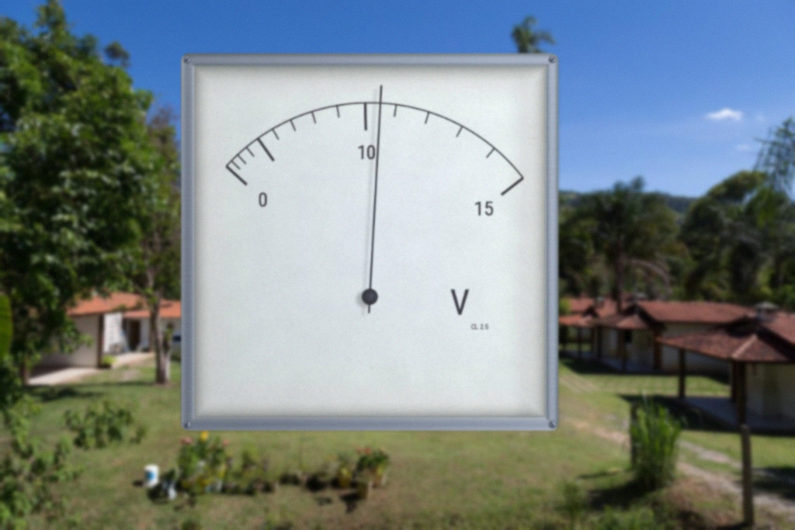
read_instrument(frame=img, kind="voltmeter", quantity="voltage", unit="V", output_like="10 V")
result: 10.5 V
